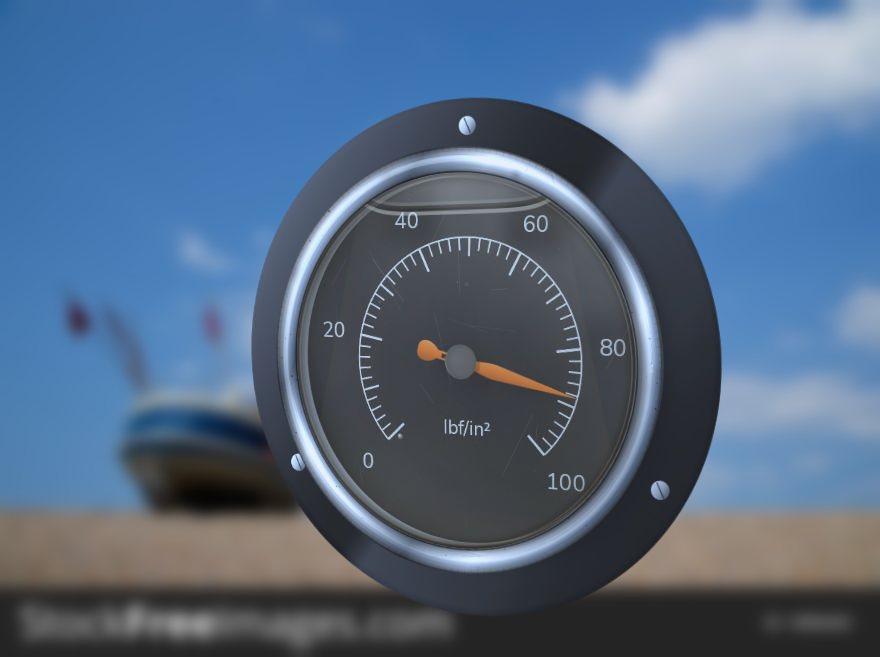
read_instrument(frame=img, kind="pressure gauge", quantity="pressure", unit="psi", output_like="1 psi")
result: 88 psi
